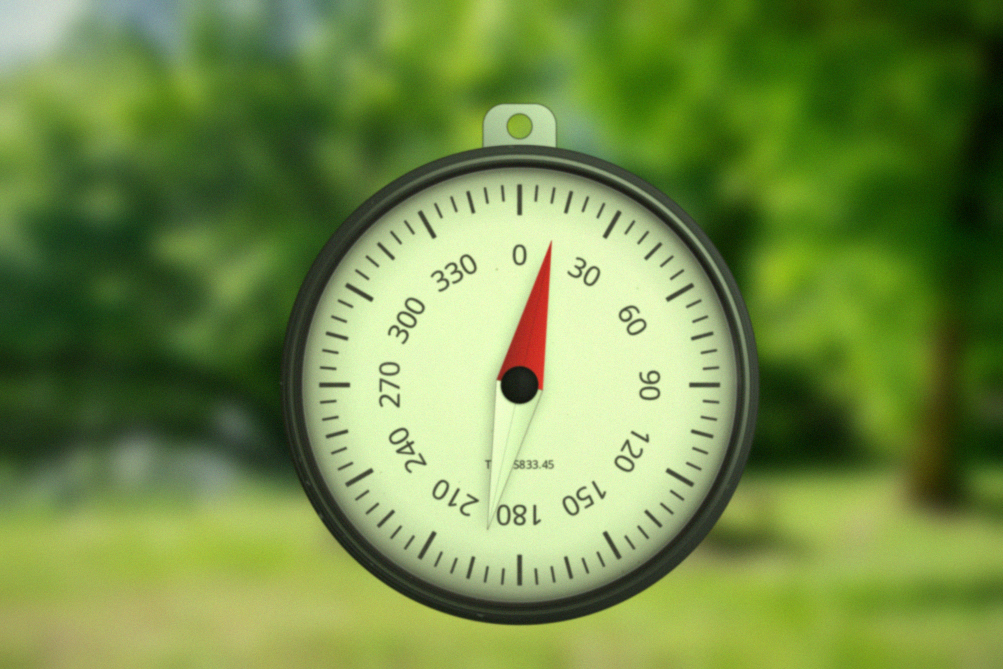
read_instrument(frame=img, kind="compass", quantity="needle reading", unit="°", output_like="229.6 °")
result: 12.5 °
